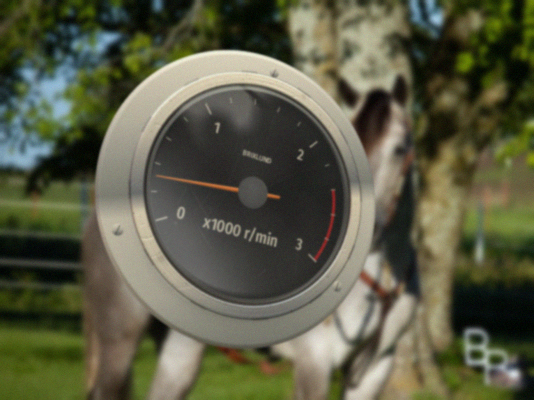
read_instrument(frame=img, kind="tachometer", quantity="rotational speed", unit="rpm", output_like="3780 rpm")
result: 300 rpm
